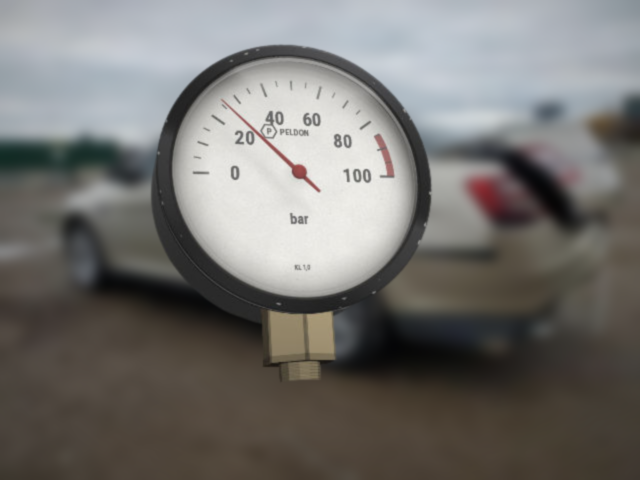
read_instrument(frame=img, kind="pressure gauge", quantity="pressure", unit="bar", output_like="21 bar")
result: 25 bar
